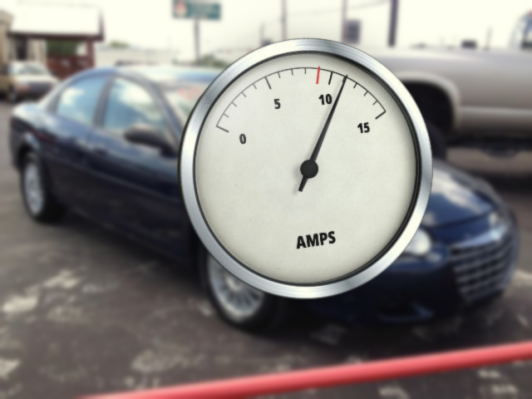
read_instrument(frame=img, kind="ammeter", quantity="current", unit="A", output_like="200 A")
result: 11 A
